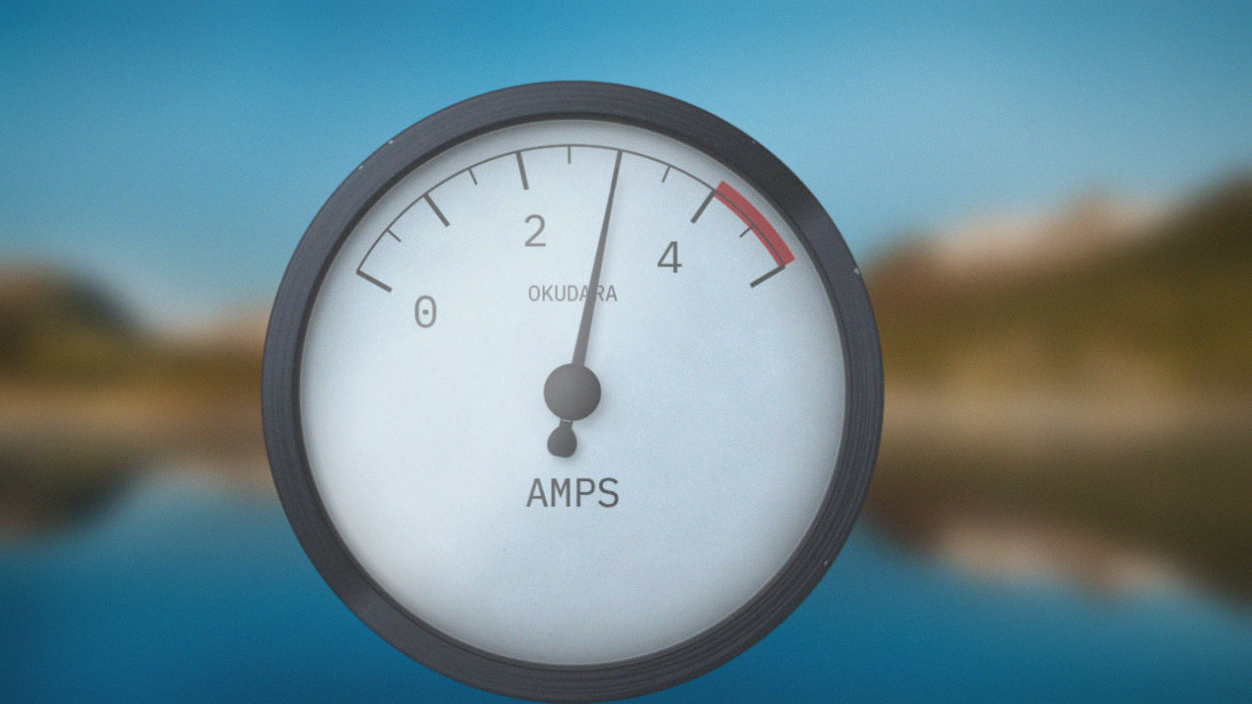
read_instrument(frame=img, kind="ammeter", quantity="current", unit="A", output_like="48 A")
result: 3 A
